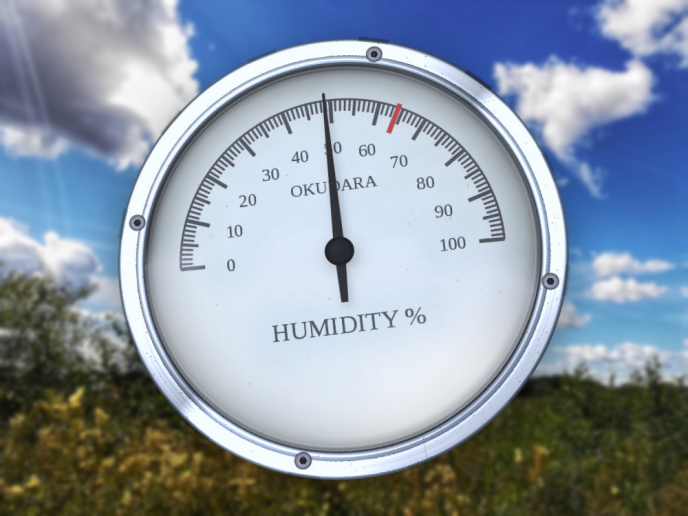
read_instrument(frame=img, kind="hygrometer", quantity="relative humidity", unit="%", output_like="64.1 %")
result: 49 %
